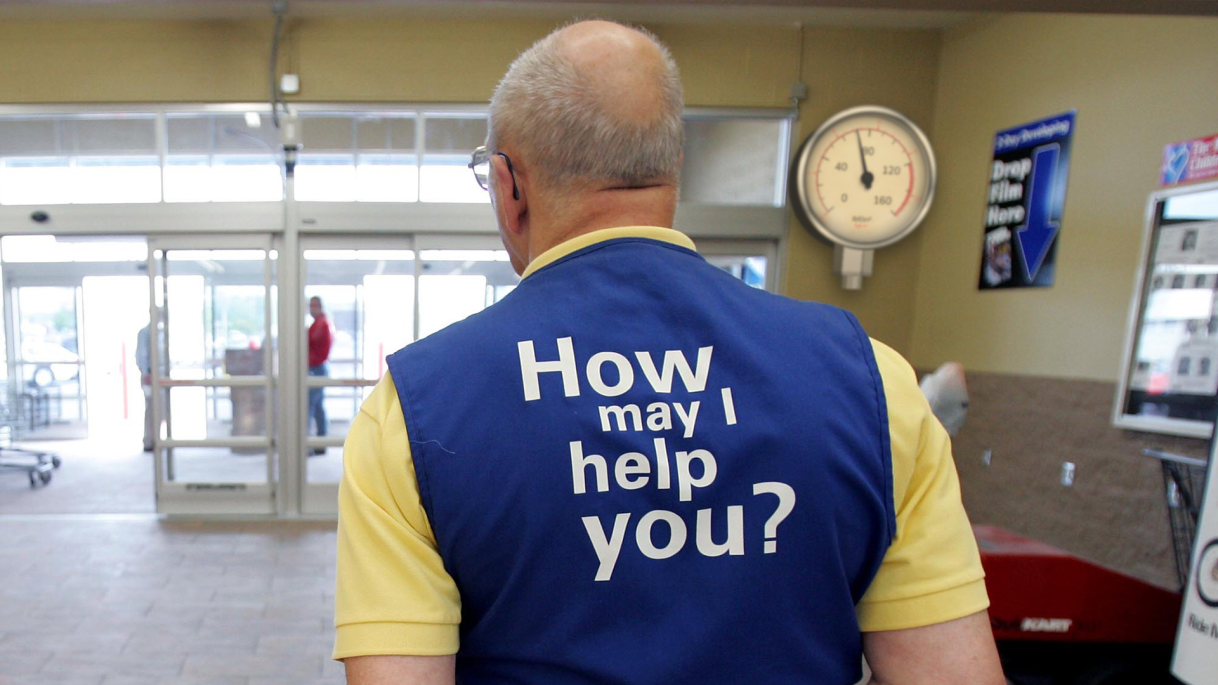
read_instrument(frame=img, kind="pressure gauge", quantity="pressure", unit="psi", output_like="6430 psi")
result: 70 psi
